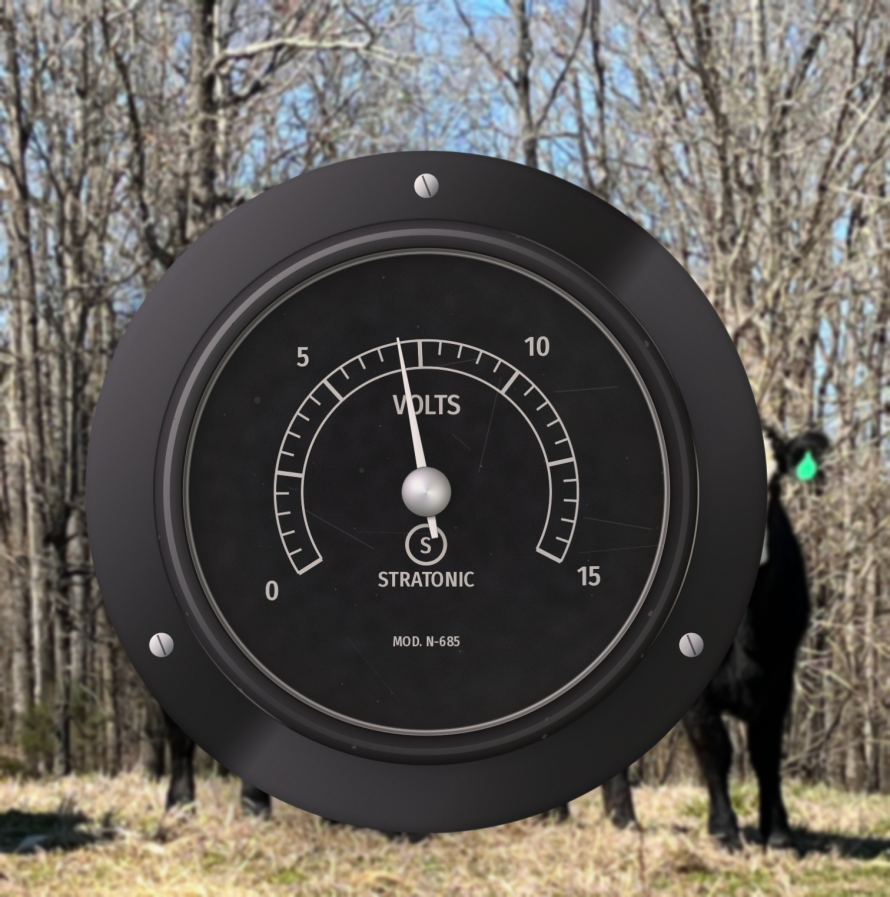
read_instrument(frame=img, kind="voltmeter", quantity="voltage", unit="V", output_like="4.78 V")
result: 7 V
